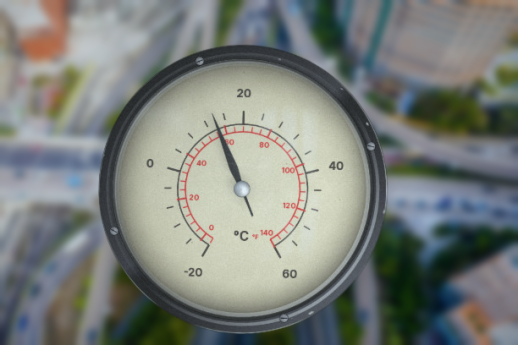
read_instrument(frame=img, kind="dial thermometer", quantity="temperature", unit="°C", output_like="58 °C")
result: 14 °C
